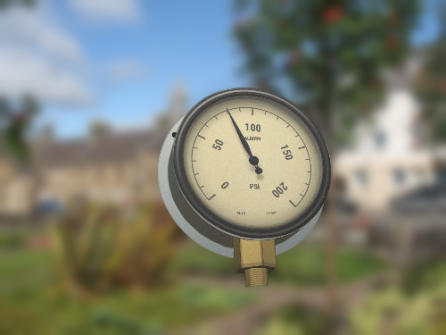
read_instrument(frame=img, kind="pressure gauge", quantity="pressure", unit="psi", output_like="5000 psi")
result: 80 psi
